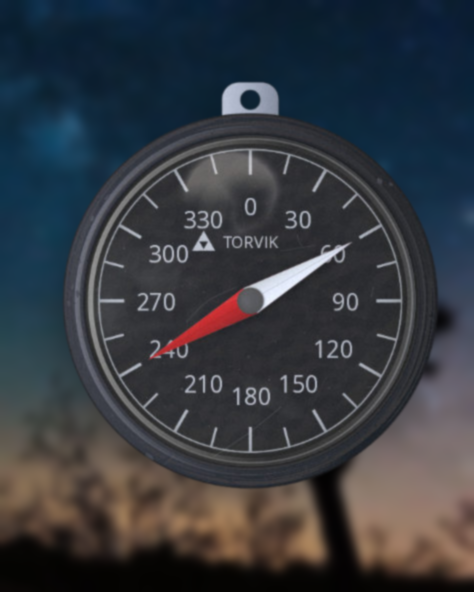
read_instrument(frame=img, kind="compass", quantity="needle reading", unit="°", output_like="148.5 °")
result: 240 °
